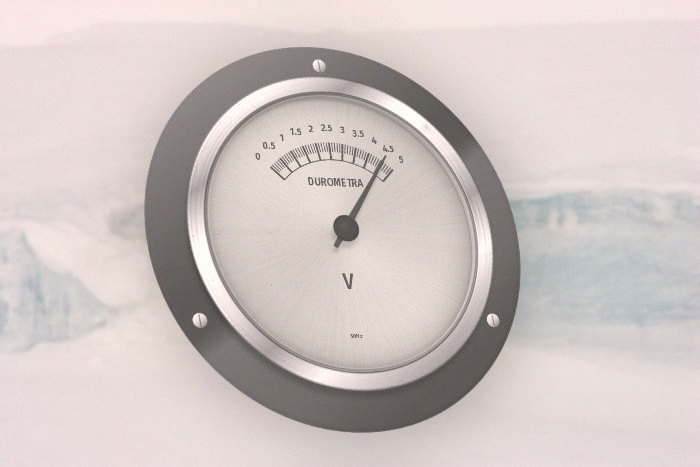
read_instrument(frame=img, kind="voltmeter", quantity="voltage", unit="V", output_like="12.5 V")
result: 4.5 V
